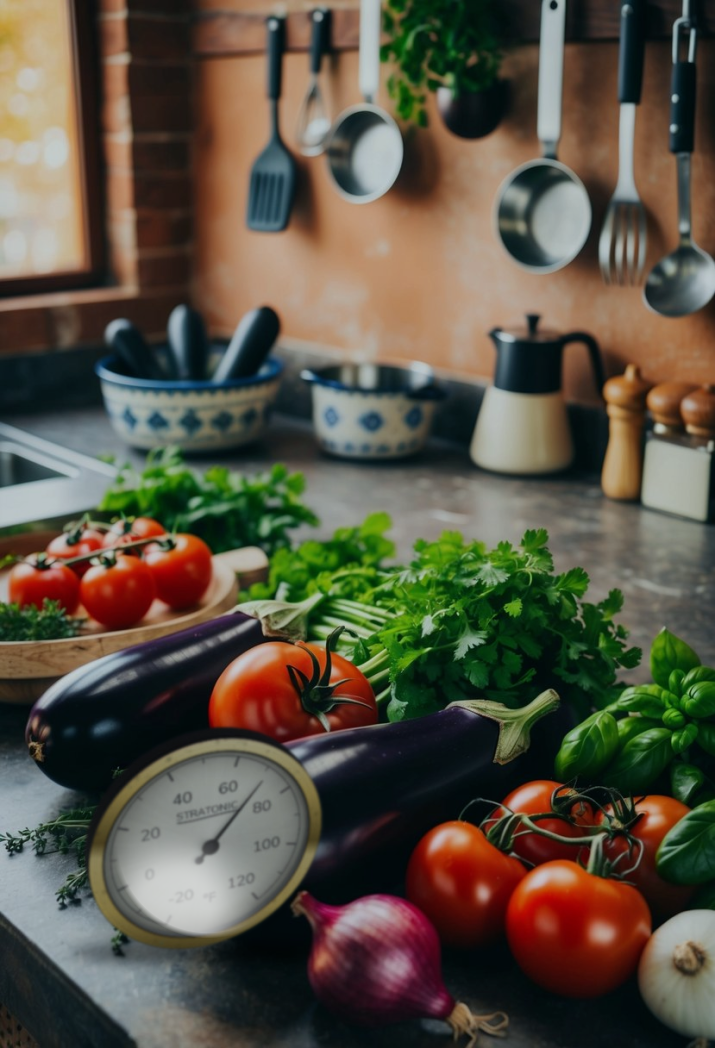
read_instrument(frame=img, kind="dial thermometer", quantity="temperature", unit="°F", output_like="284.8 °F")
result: 70 °F
